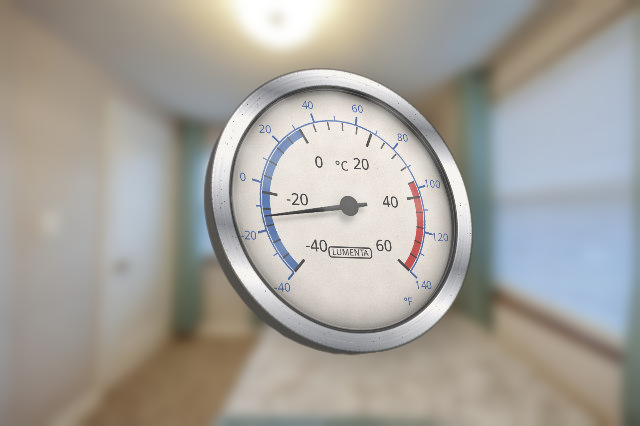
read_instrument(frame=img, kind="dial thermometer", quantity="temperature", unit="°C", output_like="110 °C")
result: -26 °C
